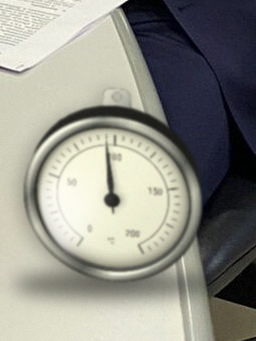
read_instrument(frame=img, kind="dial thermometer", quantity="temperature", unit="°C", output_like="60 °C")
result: 95 °C
